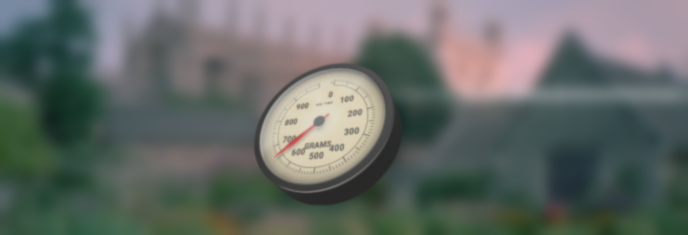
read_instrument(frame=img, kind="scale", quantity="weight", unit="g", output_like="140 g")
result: 650 g
